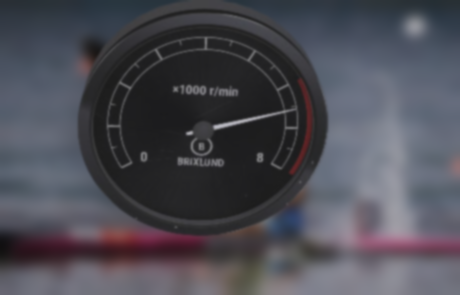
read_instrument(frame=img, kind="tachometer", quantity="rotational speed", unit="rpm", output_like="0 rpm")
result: 6500 rpm
